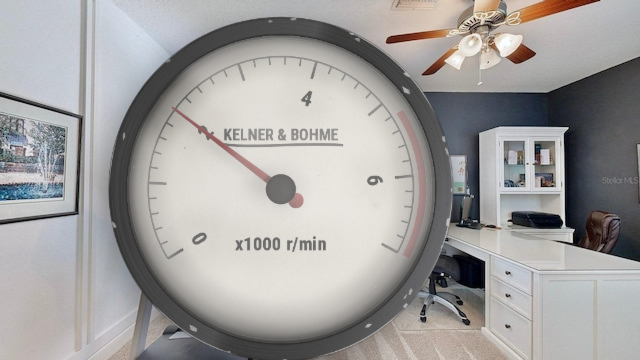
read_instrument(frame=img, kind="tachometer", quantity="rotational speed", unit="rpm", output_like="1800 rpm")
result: 2000 rpm
